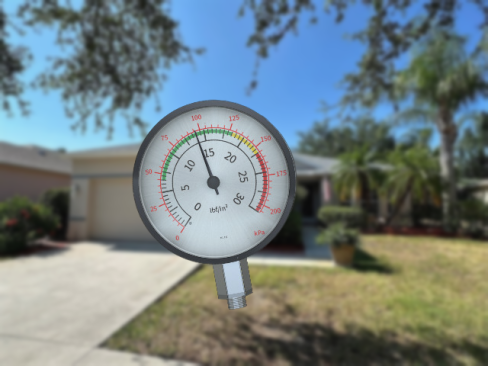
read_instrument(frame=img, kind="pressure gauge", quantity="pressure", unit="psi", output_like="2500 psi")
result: 14 psi
